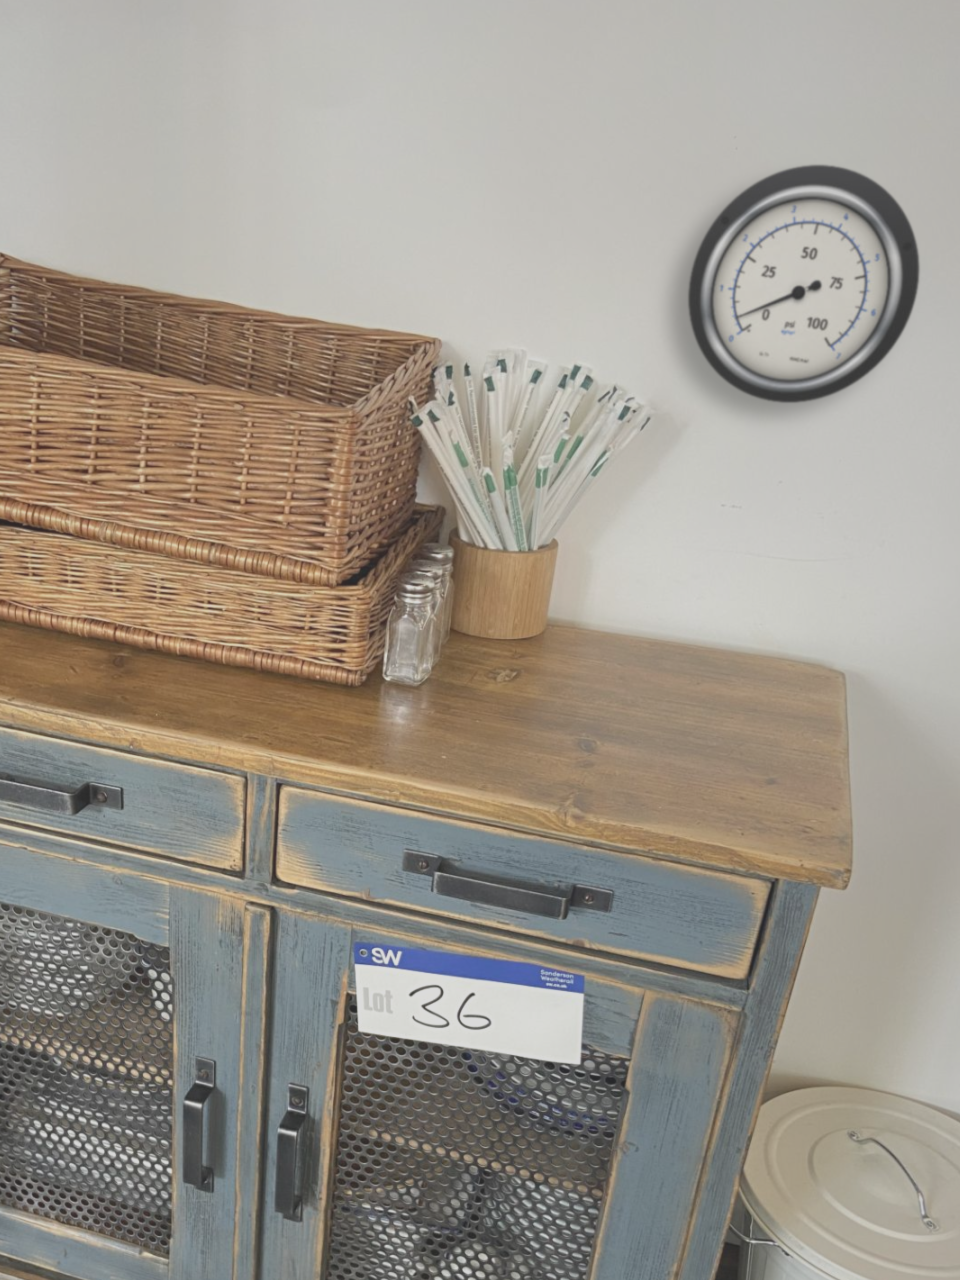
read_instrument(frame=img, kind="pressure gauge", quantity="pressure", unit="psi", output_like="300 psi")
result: 5 psi
